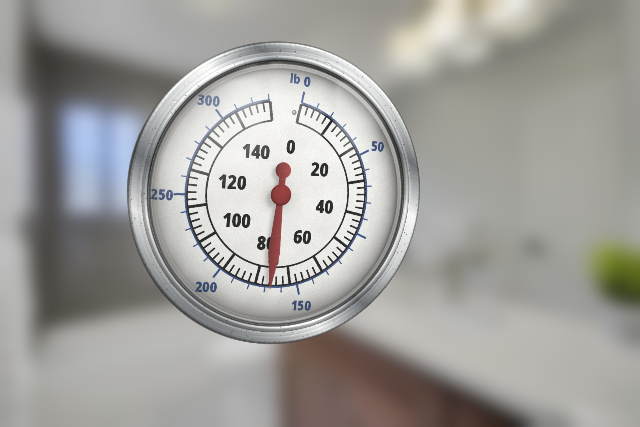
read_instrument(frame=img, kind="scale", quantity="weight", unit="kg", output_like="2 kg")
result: 76 kg
